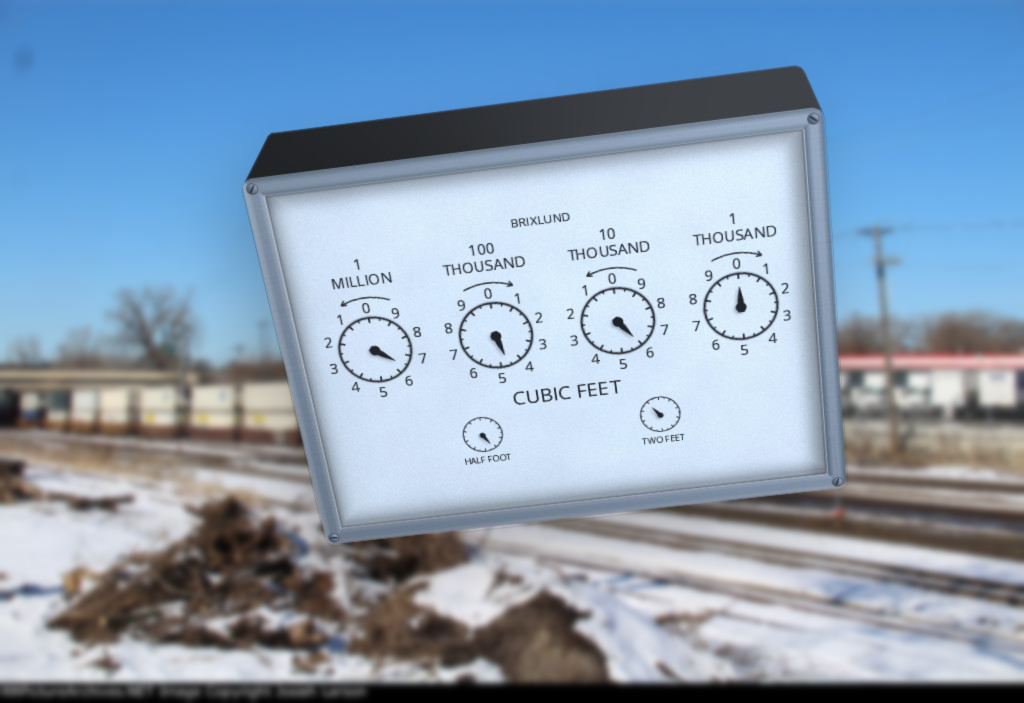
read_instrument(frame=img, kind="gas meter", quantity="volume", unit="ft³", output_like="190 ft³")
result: 646000 ft³
